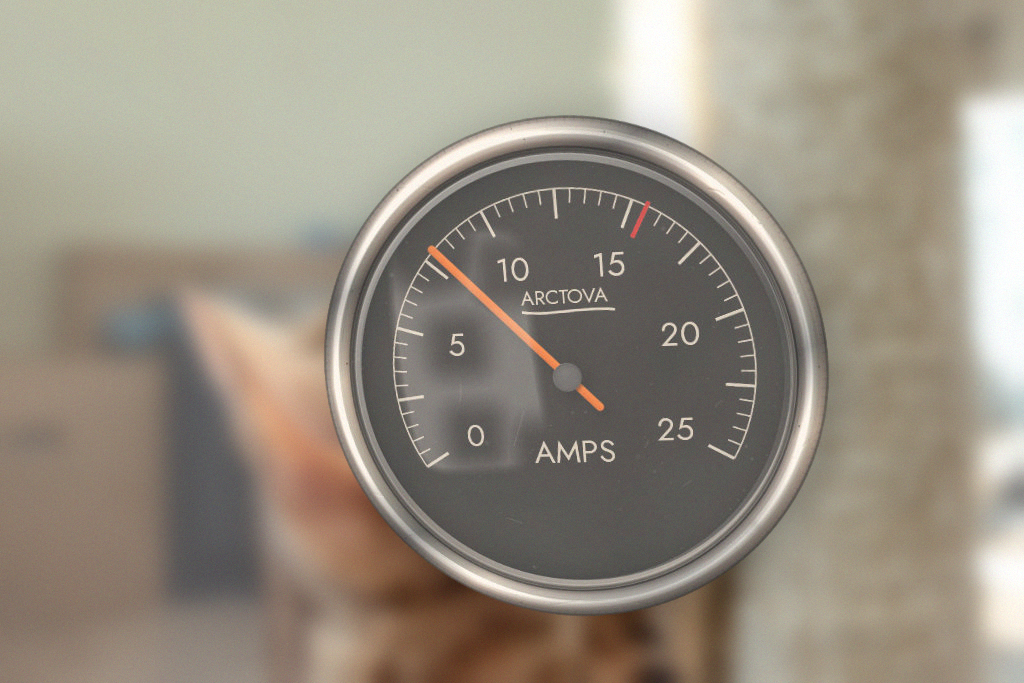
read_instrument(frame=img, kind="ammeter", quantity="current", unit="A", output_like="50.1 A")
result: 8 A
